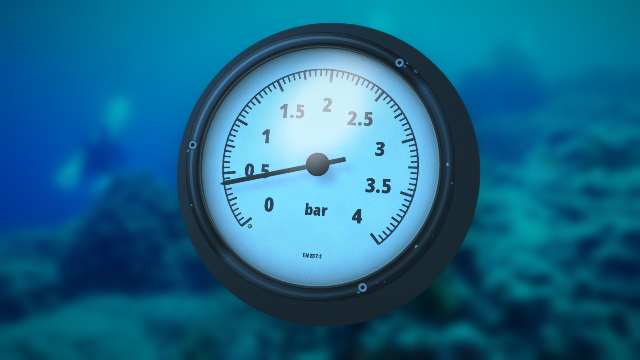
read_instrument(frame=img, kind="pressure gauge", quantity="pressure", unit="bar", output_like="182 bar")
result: 0.4 bar
